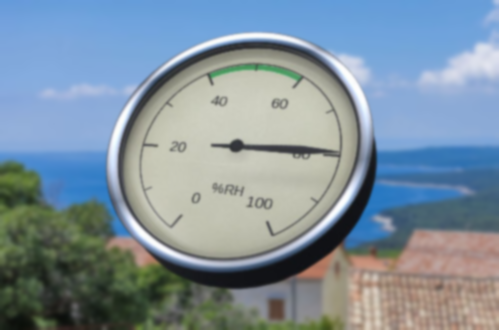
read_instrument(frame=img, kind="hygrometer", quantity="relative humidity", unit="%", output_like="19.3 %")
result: 80 %
